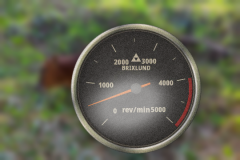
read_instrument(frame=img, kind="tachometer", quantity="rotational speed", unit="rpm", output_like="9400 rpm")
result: 500 rpm
